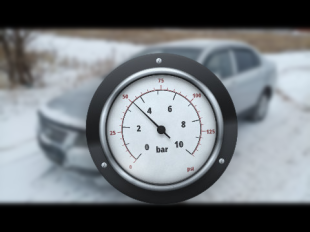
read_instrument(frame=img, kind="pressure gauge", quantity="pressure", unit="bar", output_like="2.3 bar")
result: 3.5 bar
